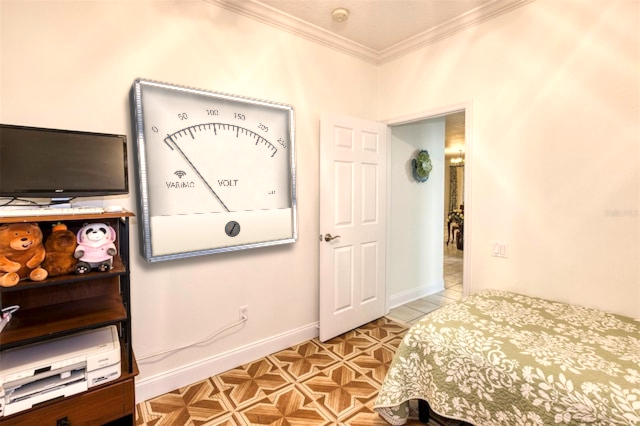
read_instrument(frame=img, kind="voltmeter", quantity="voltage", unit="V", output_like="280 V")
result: 10 V
